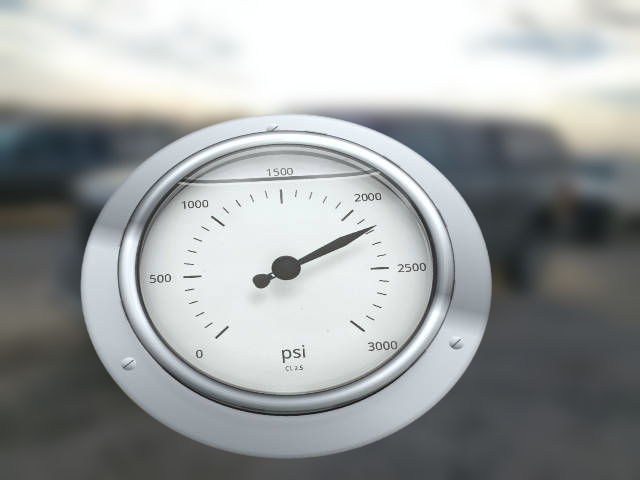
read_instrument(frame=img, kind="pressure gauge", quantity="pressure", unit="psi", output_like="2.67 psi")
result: 2200 psi
